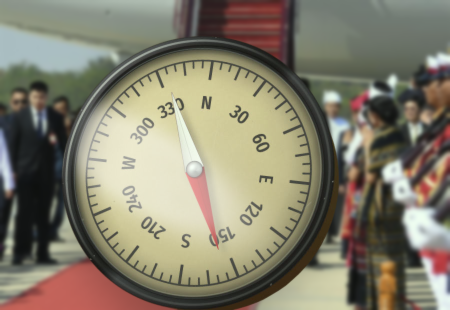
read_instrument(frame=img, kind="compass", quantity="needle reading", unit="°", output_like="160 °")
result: 155 °
